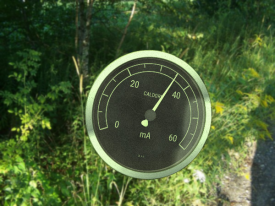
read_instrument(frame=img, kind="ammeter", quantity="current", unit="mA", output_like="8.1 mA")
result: 35 mA
